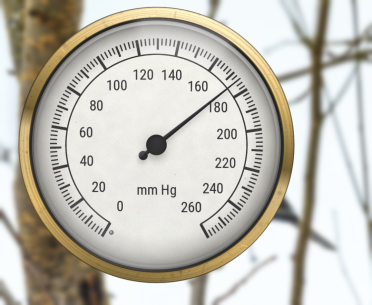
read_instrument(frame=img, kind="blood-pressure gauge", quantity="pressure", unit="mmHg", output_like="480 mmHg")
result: 174 mmHg
